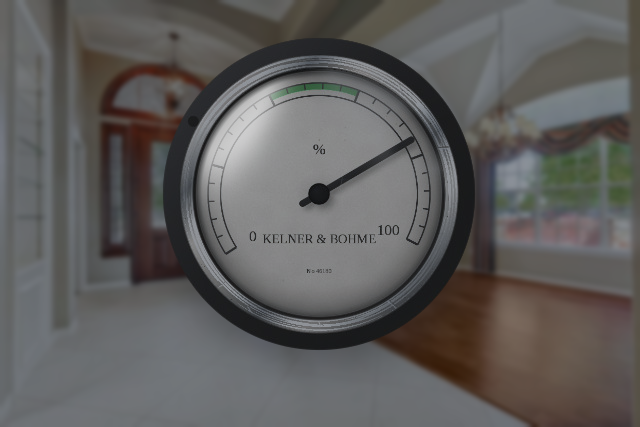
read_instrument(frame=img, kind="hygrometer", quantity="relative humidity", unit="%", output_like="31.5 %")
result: 76 %
